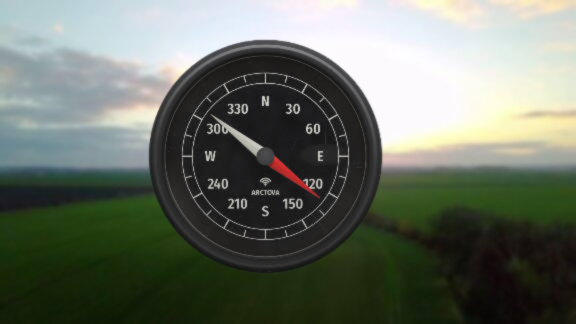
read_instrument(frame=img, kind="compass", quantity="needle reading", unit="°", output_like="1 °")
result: 127.5 °
